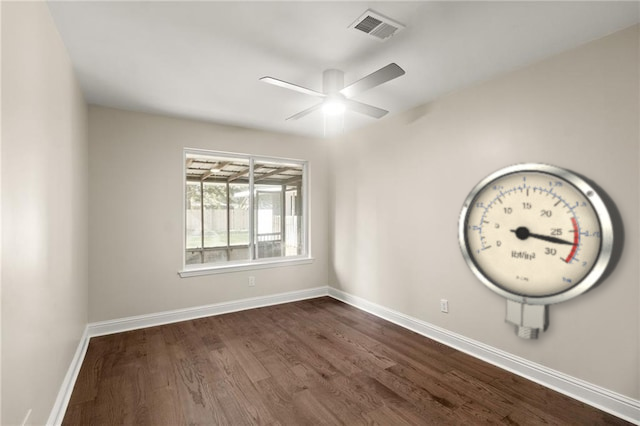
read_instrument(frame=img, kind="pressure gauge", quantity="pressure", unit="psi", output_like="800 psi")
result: 27 psi
